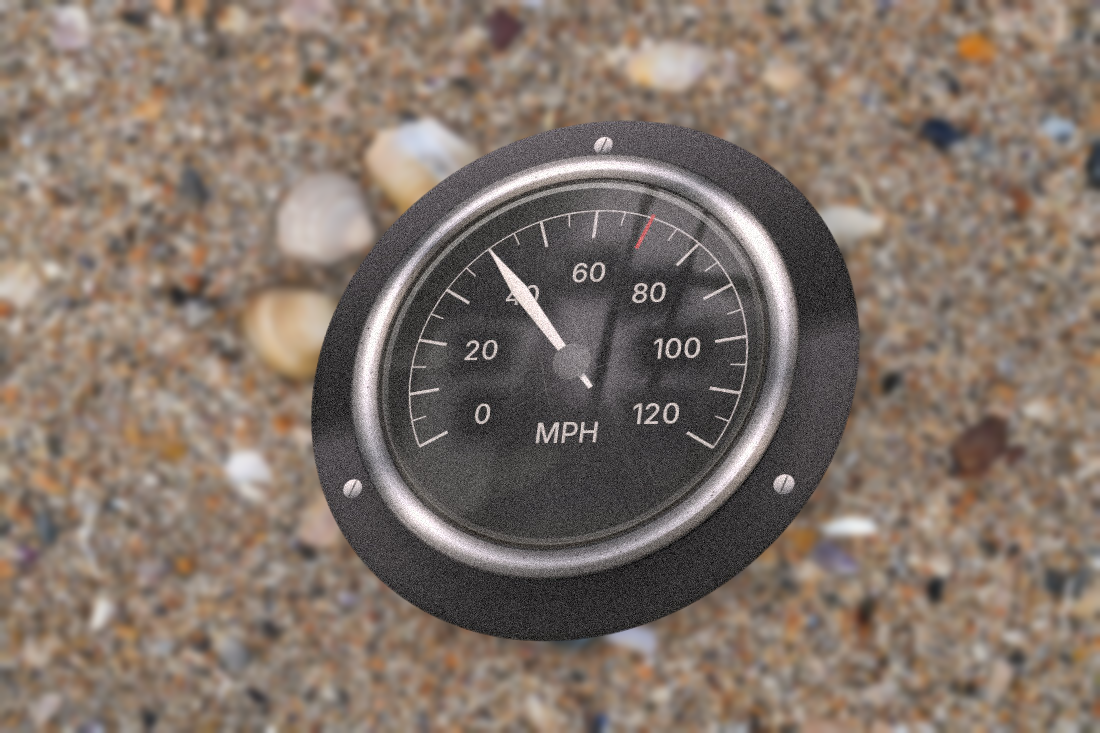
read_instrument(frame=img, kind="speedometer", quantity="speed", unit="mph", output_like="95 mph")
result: 40 mph
